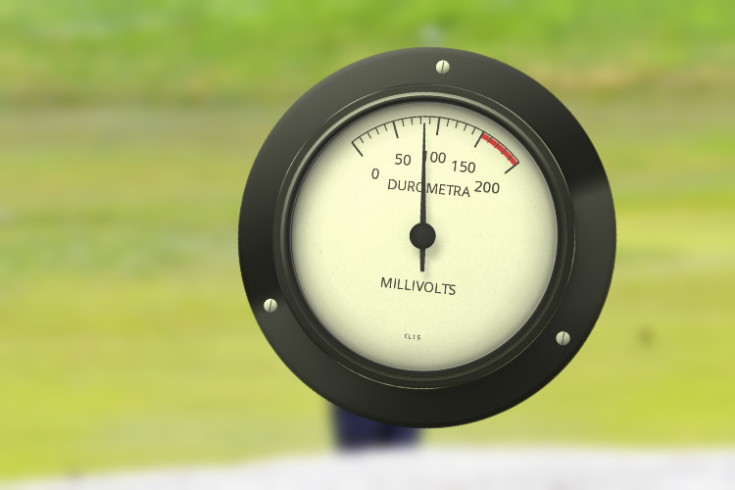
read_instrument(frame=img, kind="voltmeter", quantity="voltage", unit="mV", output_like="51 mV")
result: 85 mV
